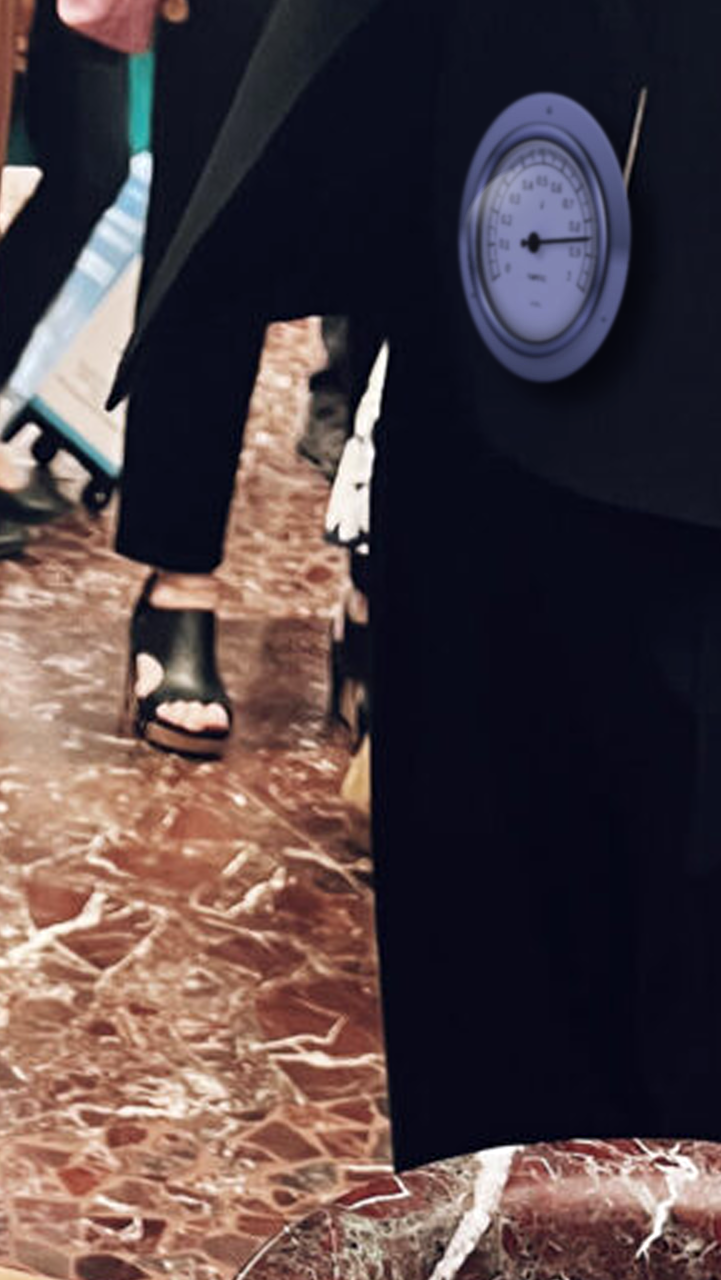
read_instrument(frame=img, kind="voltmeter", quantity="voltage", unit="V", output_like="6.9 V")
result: 0.85 V
